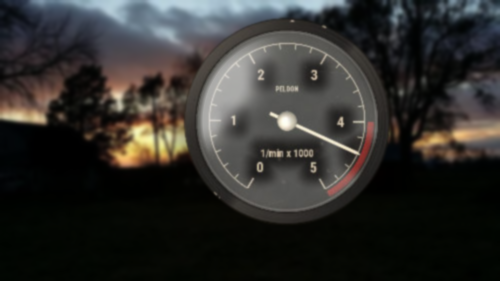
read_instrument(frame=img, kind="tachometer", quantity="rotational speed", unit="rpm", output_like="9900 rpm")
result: 4400 rpm
